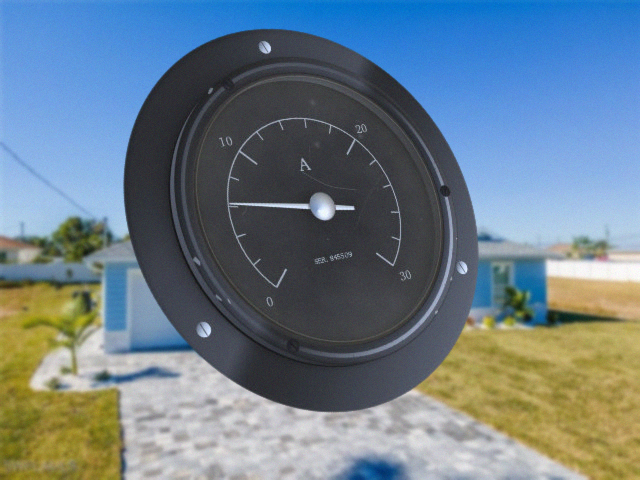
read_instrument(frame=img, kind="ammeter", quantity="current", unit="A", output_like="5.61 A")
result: 6 A
